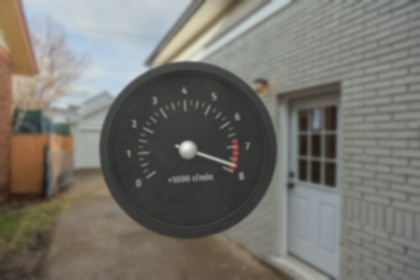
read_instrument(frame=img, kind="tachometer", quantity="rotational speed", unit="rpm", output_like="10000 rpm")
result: 7750 rpm
